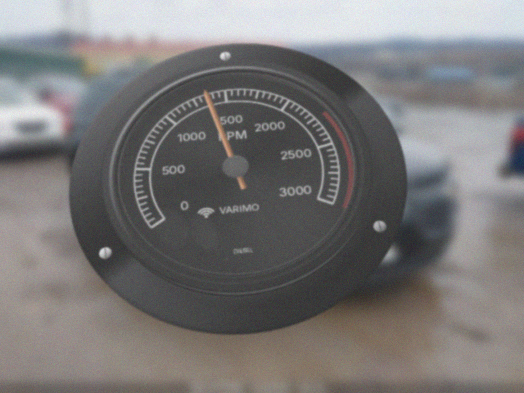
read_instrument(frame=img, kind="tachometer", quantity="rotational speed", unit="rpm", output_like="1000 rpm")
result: 1350 rpm
